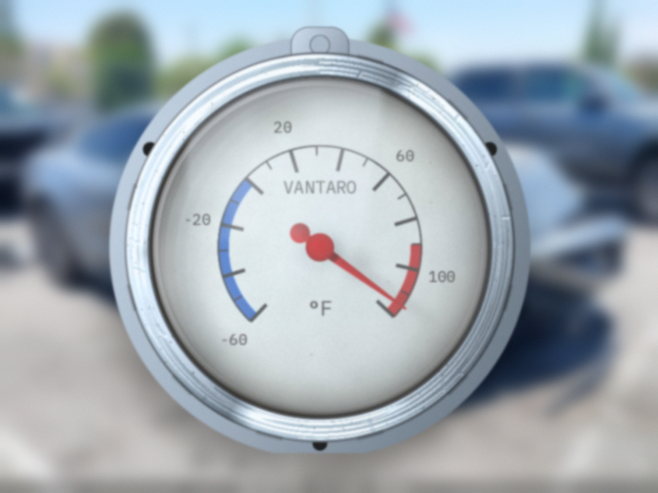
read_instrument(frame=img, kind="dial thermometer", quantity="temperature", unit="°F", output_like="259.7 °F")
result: 115 °F
